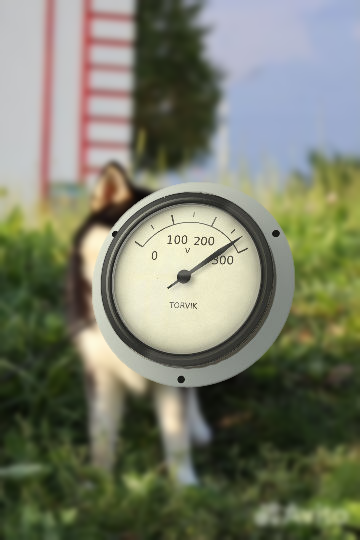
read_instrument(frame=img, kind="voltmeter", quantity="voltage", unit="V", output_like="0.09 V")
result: 275 V
